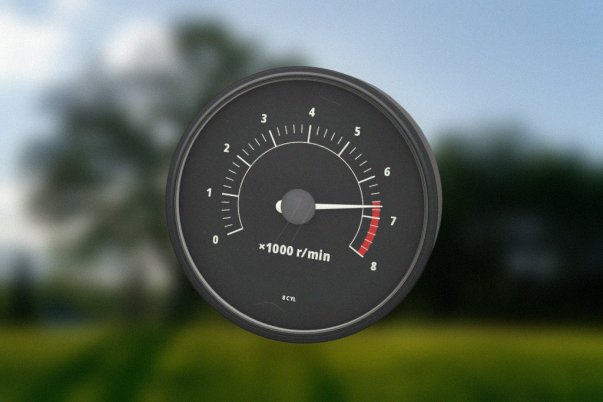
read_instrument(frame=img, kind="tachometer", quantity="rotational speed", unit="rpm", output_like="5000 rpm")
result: 6700 rpm
